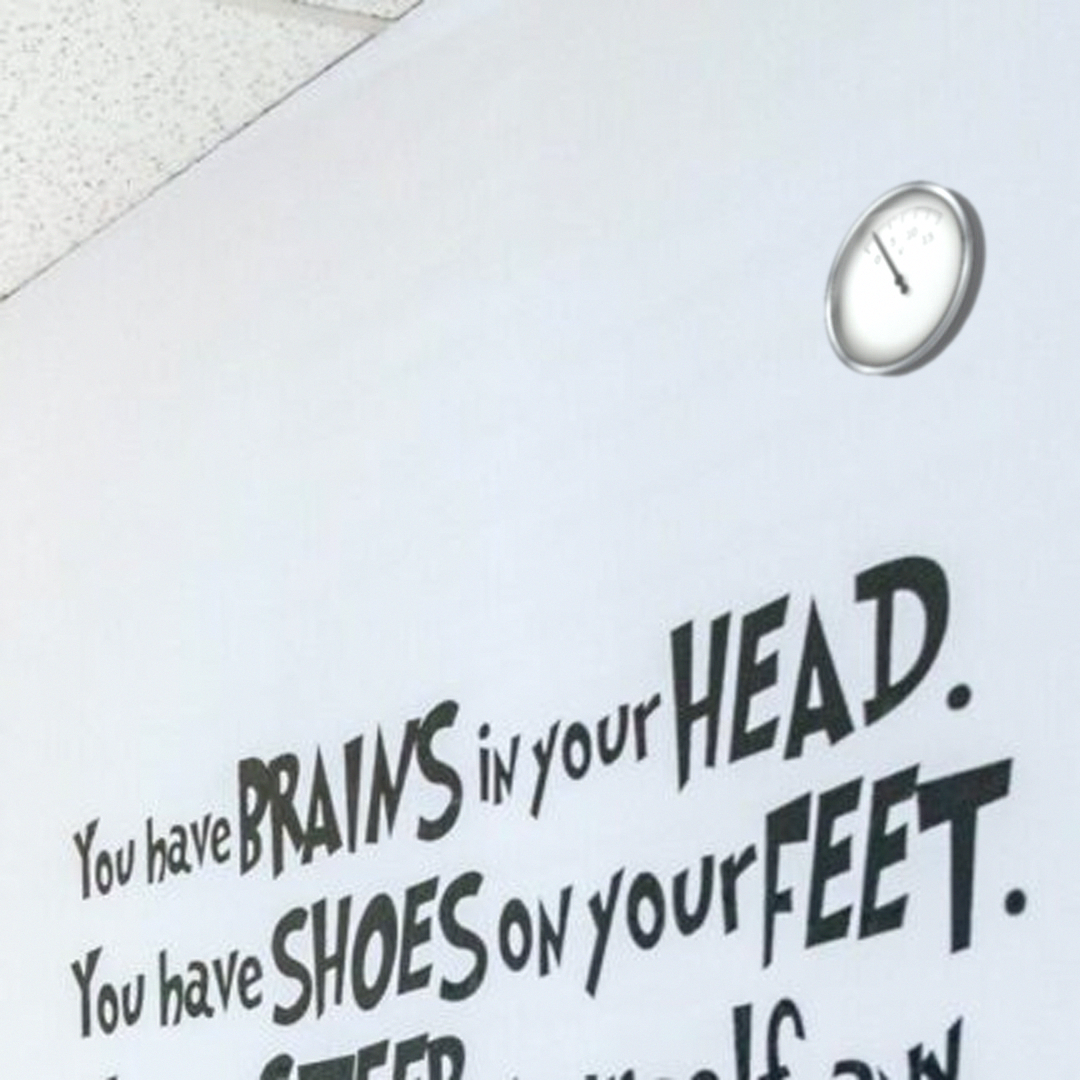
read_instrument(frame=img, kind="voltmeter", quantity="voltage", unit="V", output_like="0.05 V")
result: 2.5 V
